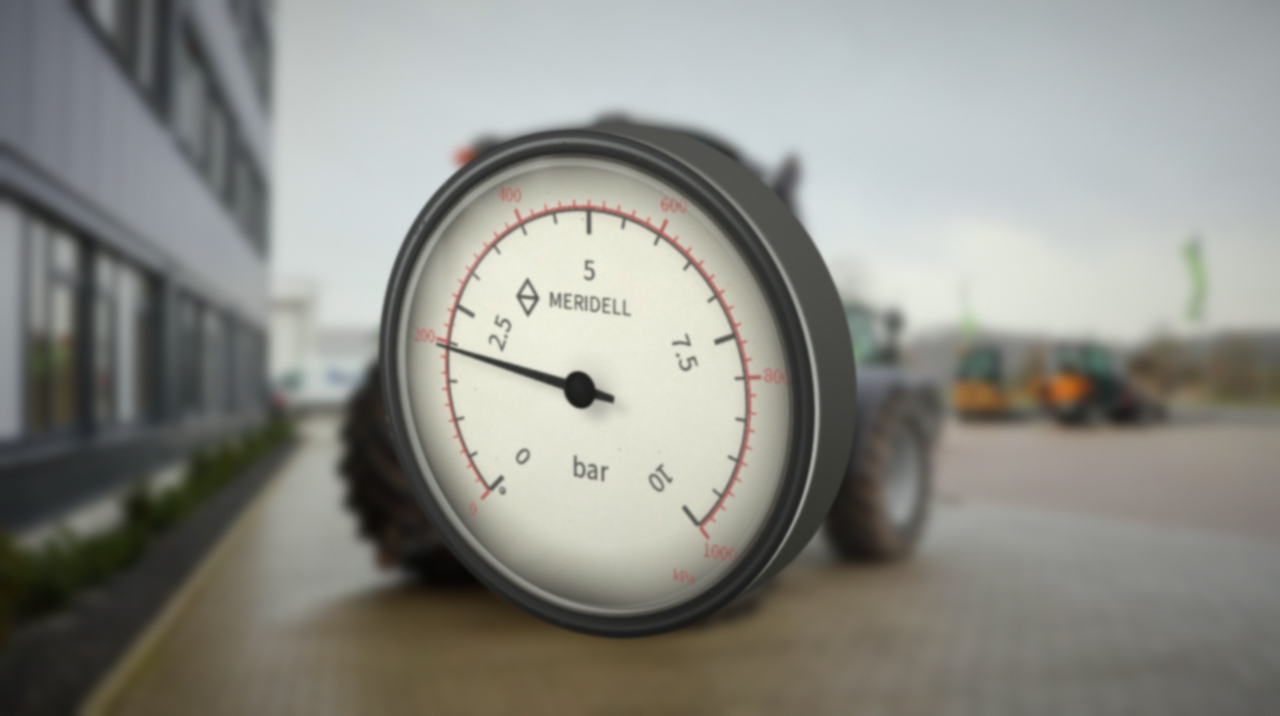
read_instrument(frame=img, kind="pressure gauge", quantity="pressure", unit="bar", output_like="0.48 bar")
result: 2 bar
